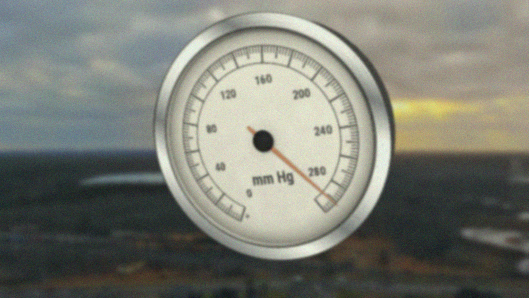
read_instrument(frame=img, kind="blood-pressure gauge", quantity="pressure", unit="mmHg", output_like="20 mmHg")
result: 290 mmHg
